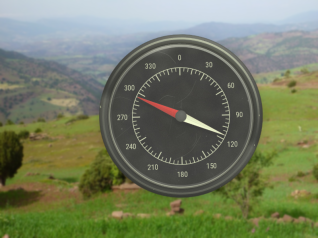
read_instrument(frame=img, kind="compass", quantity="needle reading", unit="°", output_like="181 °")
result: 295 °
